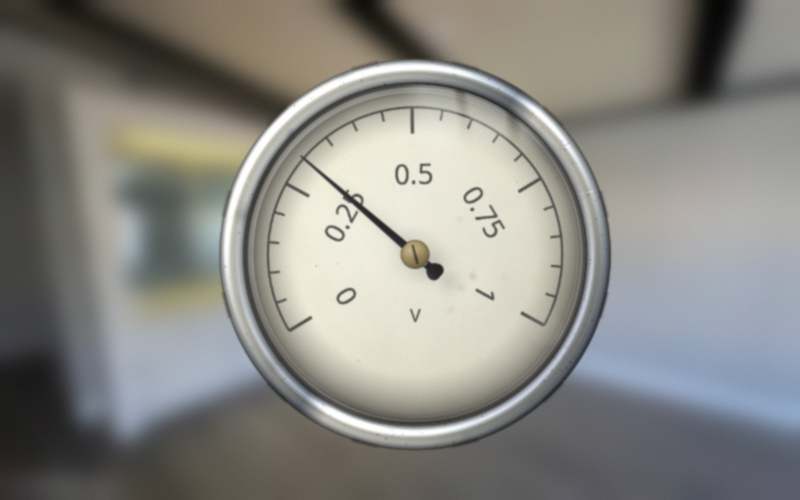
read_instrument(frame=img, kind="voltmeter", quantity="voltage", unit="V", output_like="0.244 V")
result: 0.3 V
